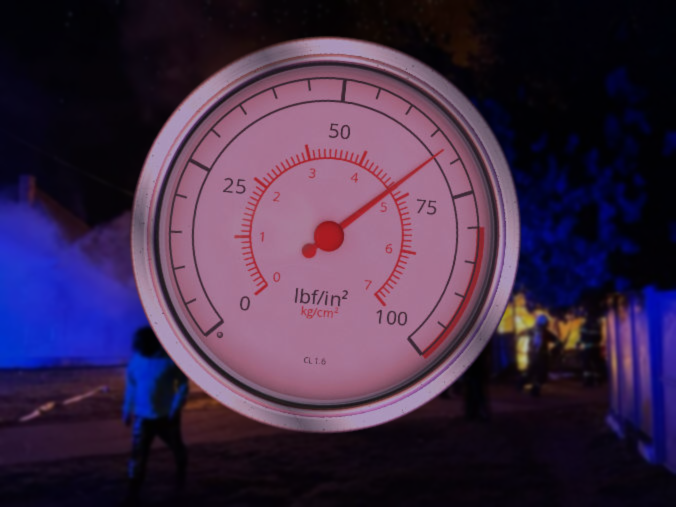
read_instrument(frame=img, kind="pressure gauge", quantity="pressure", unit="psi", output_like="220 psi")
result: 67.5 psi
